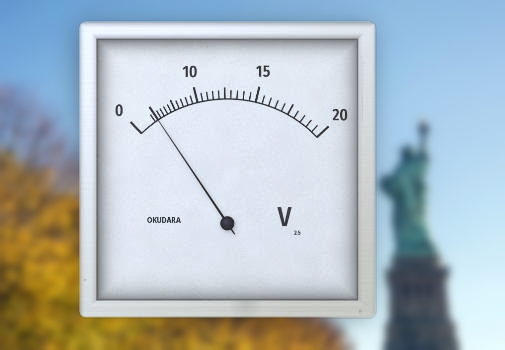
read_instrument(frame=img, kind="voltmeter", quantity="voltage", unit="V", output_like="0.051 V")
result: 5 V
